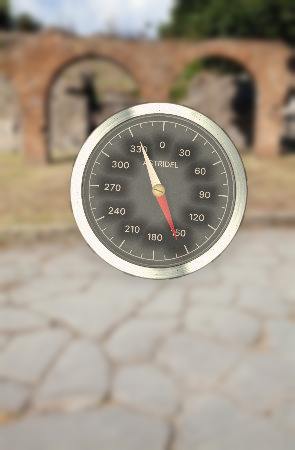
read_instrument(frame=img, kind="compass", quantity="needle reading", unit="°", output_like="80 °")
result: 155 °
